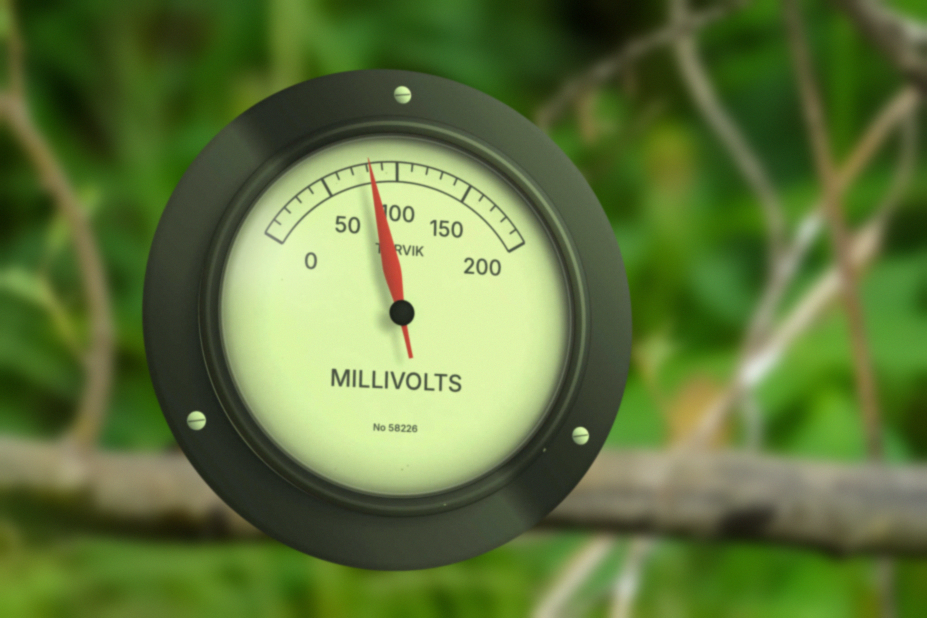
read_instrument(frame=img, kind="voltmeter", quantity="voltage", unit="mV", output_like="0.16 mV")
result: 80 mV
